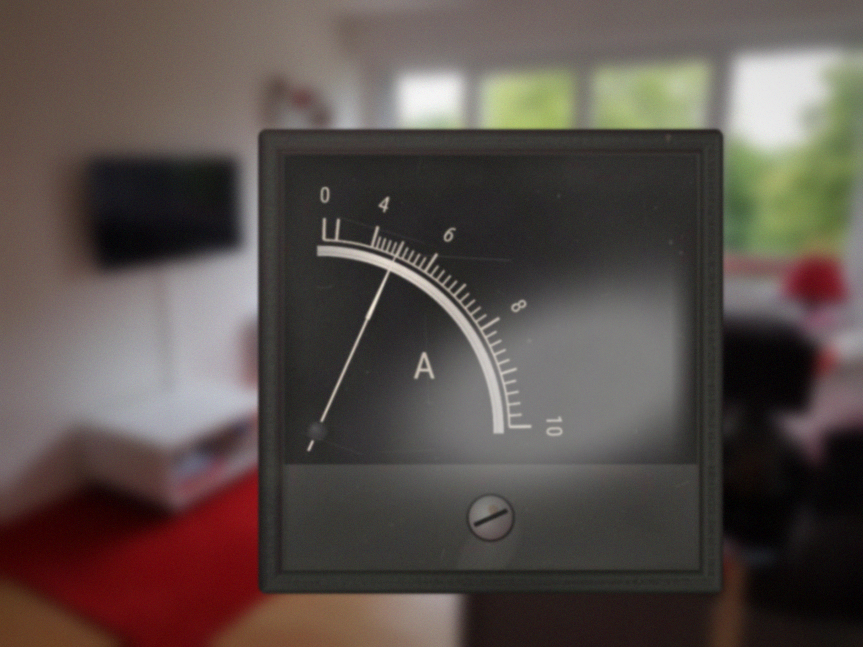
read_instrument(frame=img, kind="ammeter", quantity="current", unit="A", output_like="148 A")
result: 5 A
